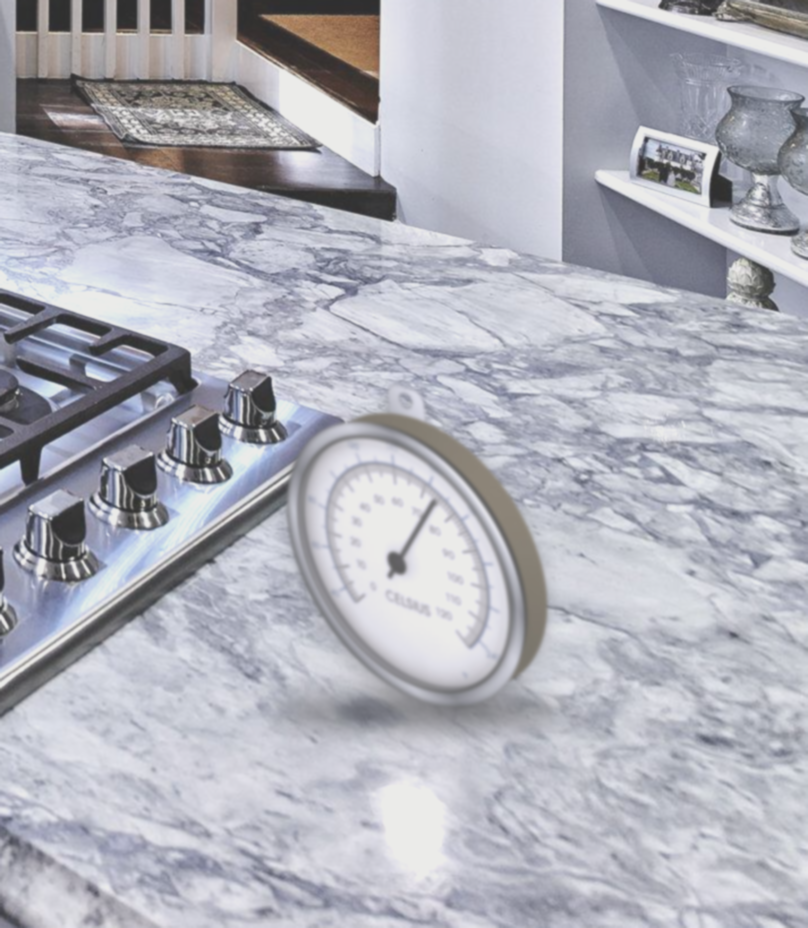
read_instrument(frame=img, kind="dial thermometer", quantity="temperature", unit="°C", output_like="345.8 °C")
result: 75 °C
